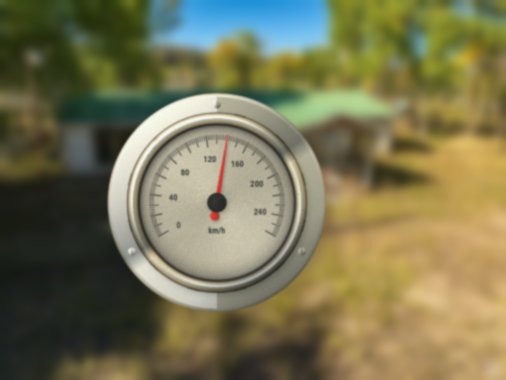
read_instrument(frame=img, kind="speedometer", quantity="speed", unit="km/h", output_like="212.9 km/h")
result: 140 km/h
